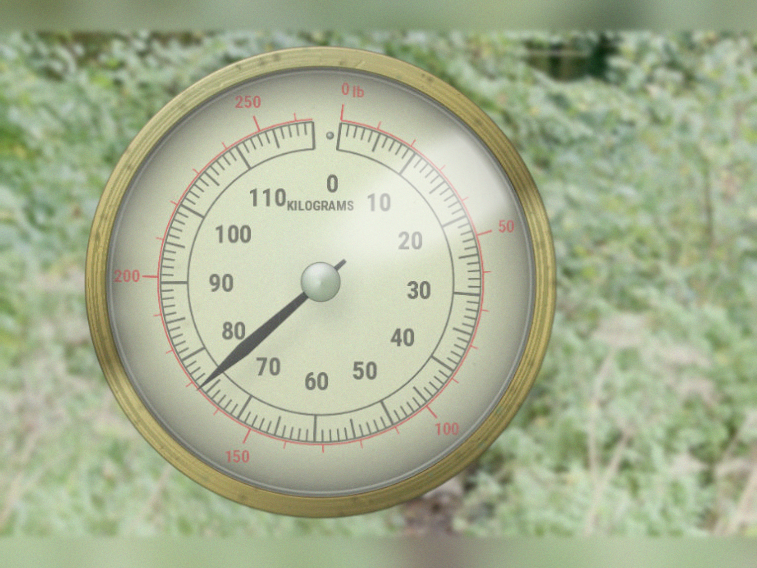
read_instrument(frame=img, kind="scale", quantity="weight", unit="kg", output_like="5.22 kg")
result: 76 kg
